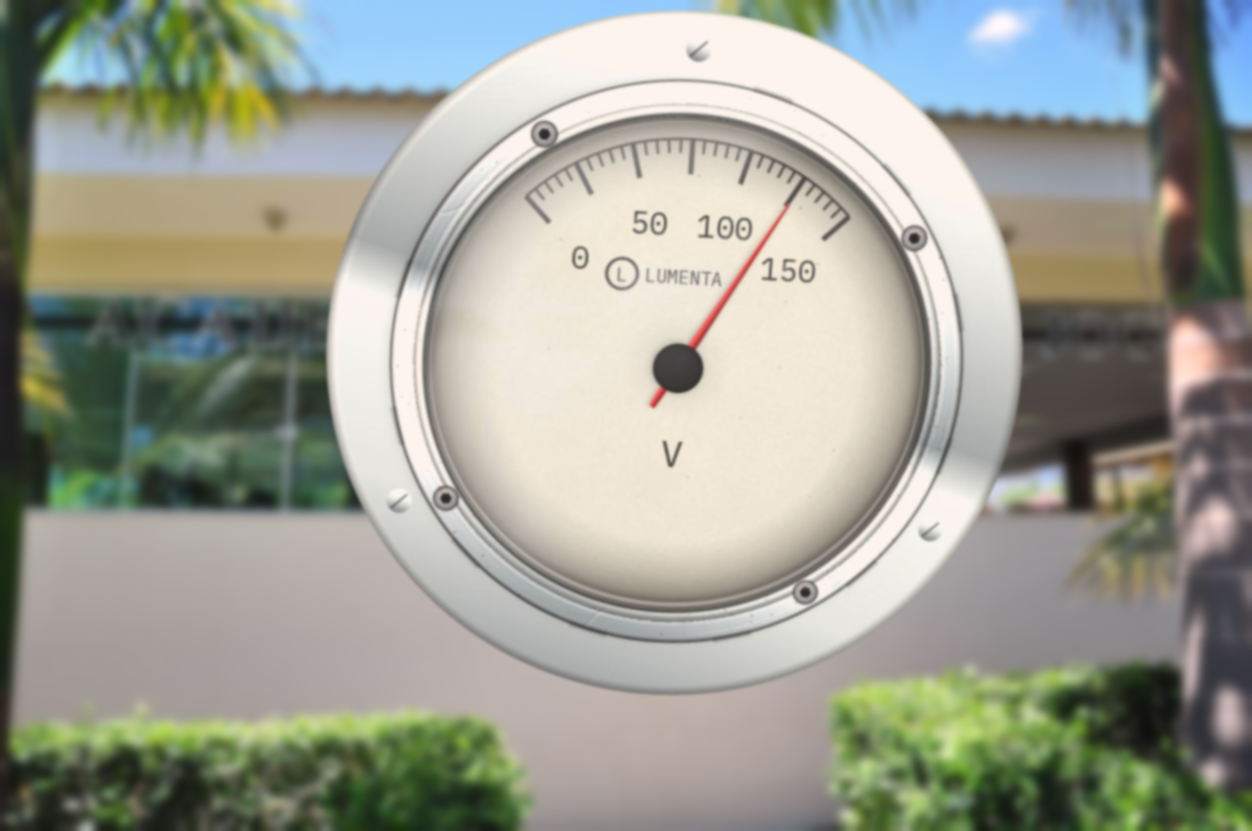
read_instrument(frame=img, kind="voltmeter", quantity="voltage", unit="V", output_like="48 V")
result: 125 V
